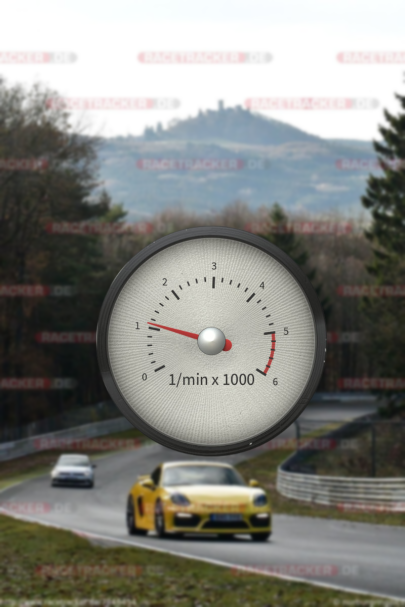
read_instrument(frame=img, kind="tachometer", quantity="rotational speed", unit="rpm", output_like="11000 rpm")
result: 1100 rpm
